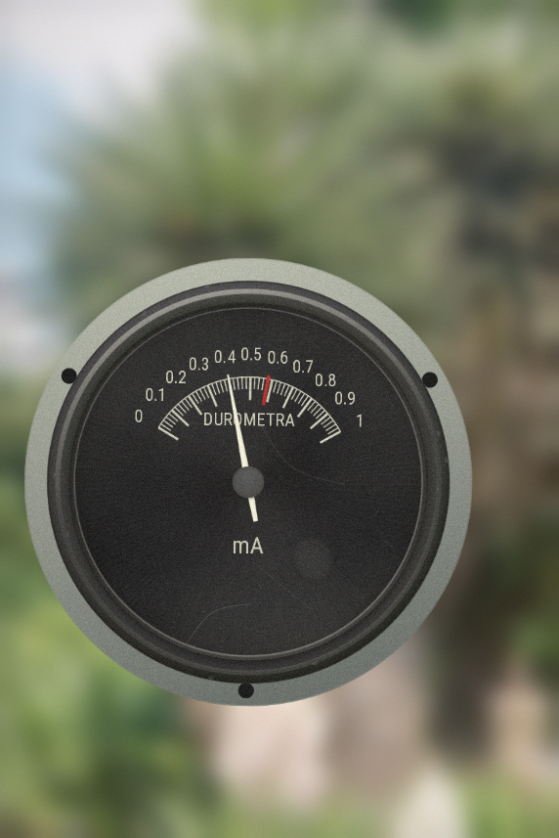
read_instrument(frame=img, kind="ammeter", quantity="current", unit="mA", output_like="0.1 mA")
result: 0.4 mA
